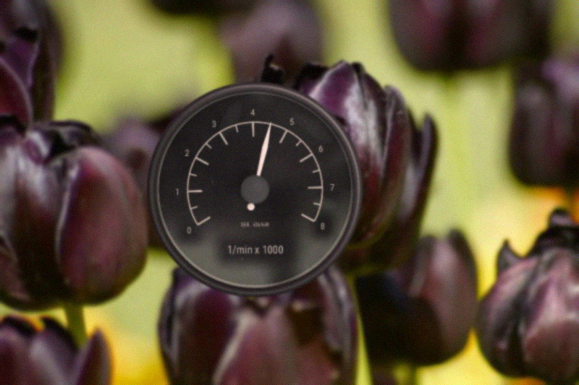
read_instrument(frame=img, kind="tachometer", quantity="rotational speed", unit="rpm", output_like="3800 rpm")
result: 4500 rpm
